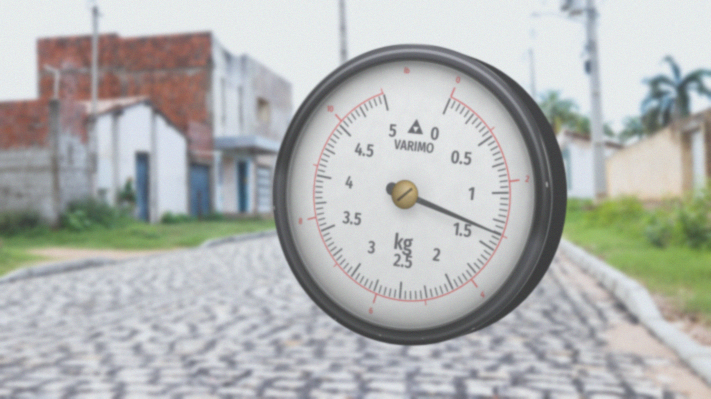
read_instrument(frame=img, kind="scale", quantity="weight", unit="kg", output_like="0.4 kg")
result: 1.35 kg
